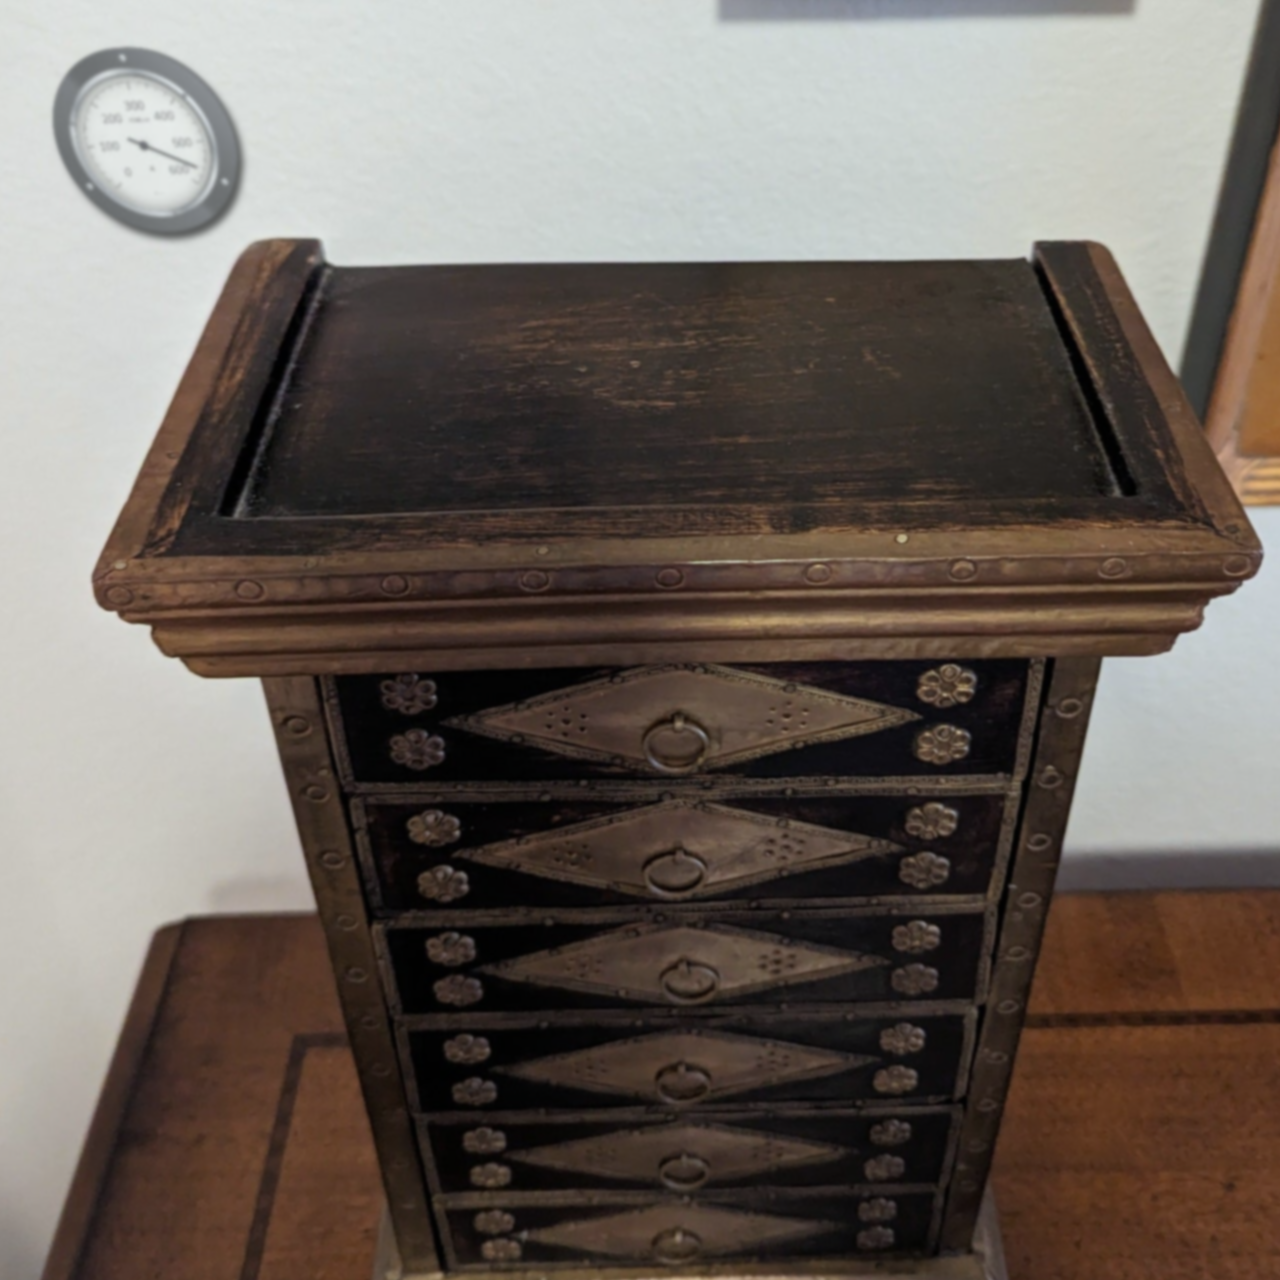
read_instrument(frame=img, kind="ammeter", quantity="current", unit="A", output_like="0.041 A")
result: 560 A
